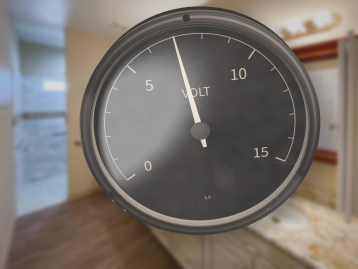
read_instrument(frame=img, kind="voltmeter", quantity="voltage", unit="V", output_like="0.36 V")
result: 7 V
